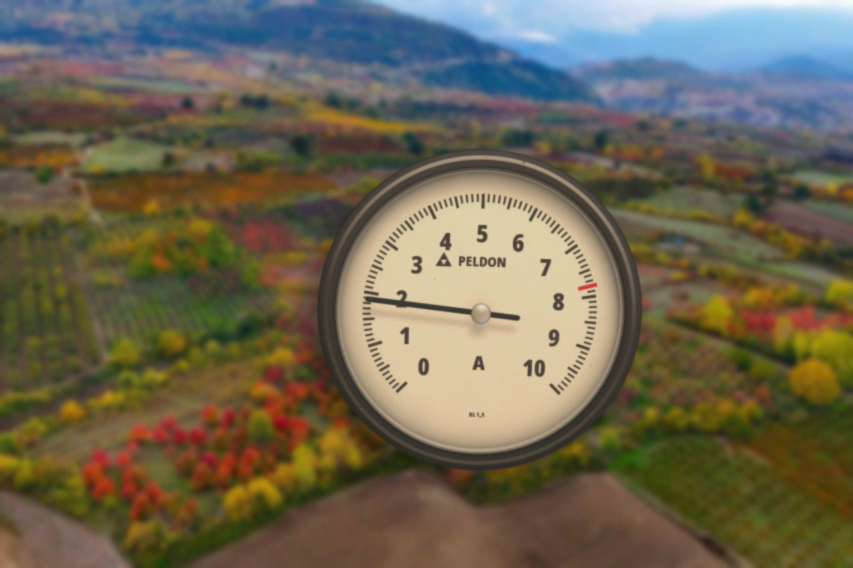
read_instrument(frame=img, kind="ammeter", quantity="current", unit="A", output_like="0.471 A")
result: 1.9 A
